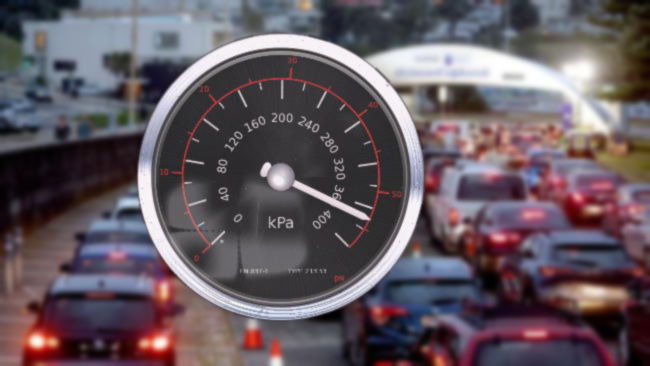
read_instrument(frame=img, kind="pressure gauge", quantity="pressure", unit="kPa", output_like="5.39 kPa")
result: 370 kPa
